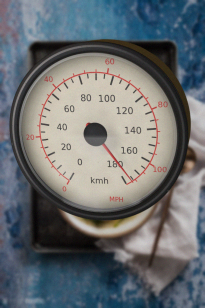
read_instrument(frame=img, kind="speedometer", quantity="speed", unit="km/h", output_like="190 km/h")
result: 175 km/h
